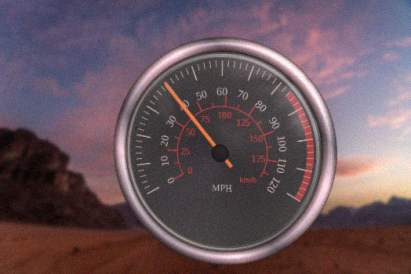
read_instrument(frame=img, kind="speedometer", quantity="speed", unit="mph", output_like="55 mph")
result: 40 mph
